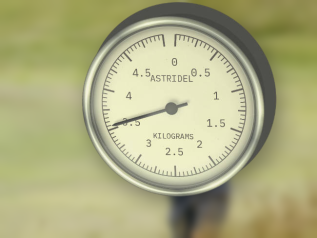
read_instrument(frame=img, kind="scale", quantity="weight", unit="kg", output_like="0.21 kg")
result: 3.55 kg
